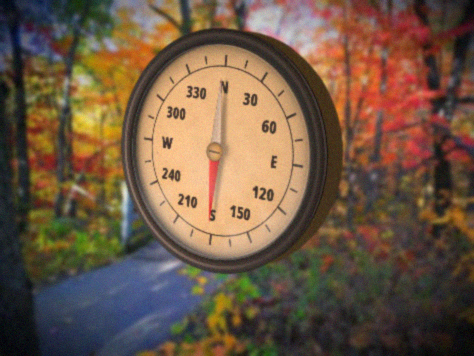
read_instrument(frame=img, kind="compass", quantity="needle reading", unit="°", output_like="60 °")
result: 180 °
